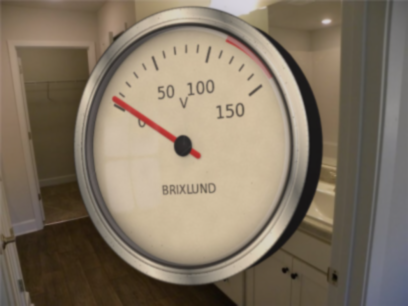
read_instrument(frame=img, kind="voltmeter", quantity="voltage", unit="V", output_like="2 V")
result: 5 V
